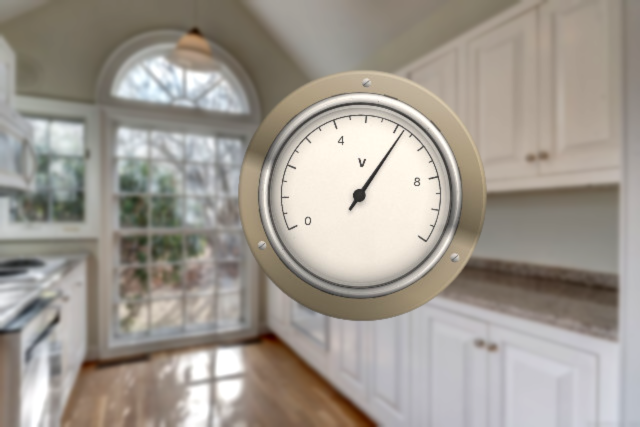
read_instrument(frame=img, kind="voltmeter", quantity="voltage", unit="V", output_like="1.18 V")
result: 6.25 V
